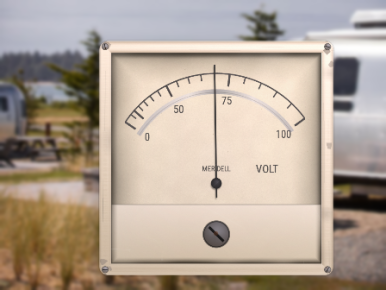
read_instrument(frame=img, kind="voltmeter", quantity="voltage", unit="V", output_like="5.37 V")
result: 70 V
